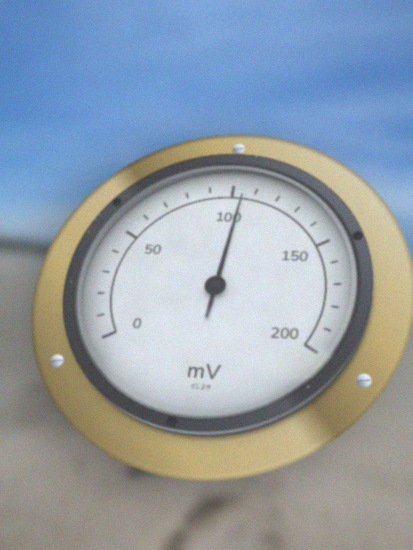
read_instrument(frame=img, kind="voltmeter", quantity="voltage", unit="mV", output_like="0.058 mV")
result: 105 mV
